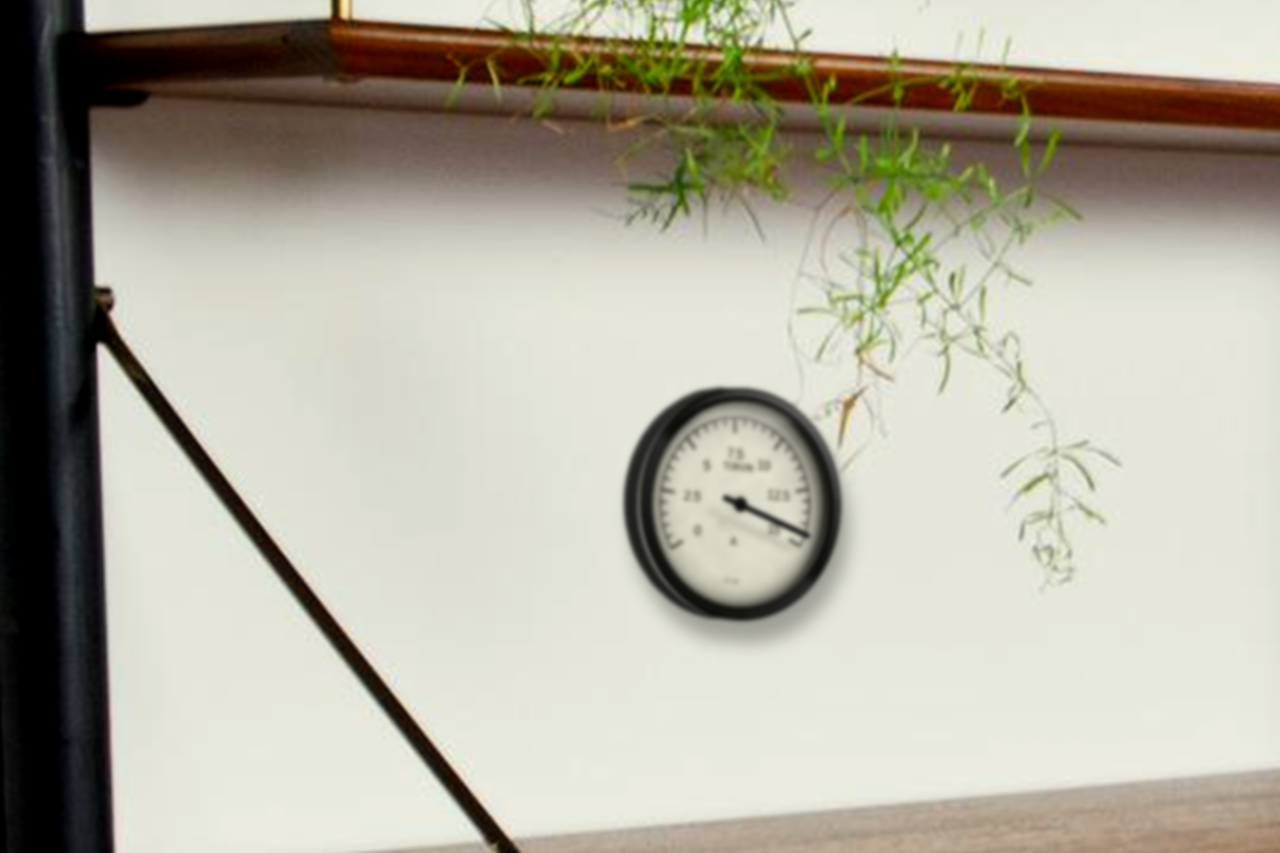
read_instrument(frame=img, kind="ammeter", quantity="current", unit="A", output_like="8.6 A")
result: 14.5 A
